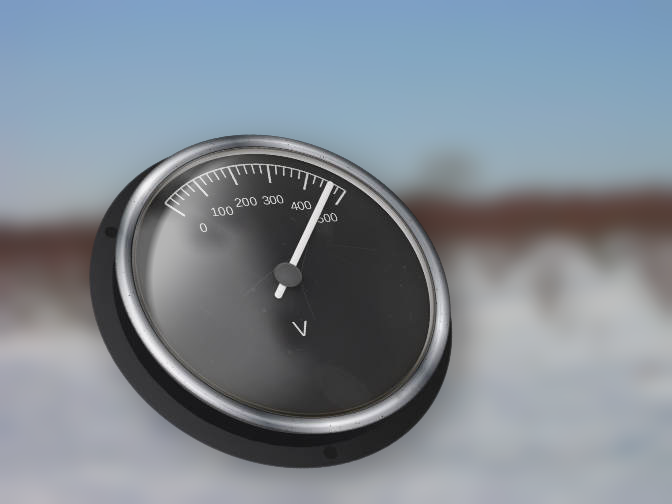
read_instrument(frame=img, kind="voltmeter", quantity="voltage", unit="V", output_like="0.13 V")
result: 460 V
